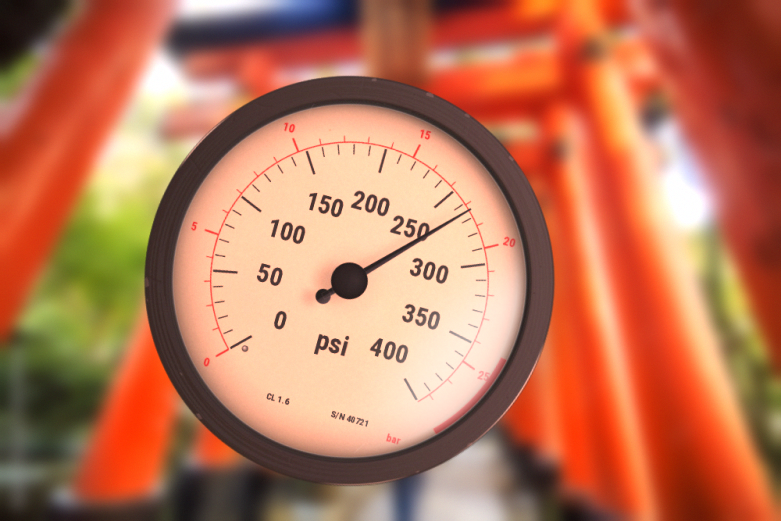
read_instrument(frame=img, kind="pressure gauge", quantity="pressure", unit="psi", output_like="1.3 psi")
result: 265 psi
